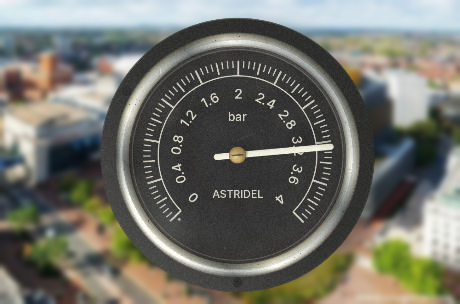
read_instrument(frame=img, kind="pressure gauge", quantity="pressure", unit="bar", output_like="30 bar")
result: 3.25 bar
